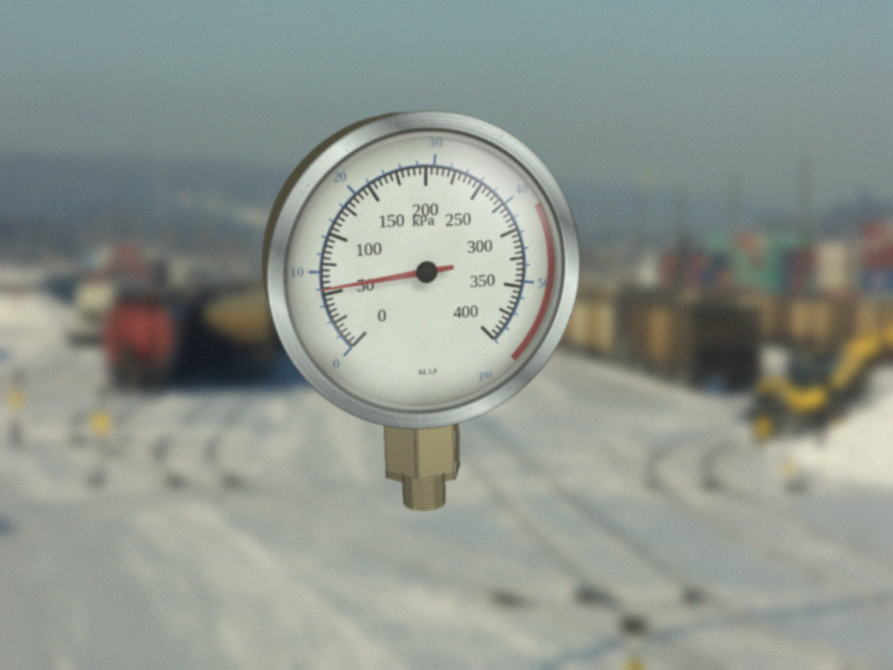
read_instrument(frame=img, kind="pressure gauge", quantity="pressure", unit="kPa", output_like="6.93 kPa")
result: 55 kPa
